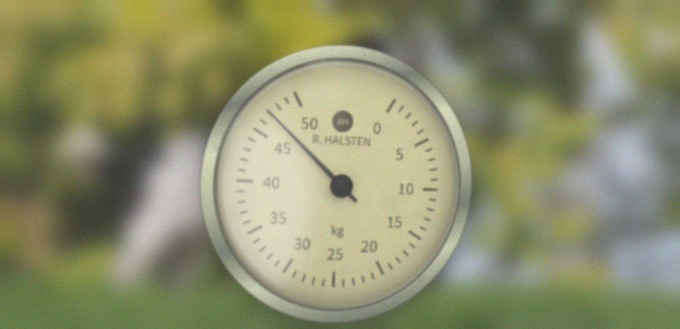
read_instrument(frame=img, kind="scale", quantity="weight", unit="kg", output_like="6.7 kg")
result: 47 kg
